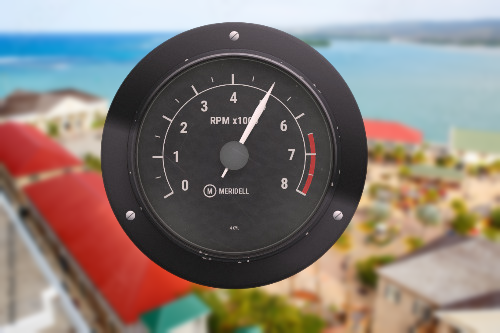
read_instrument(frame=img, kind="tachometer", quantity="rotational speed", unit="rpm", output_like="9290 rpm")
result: 5000 rpm
